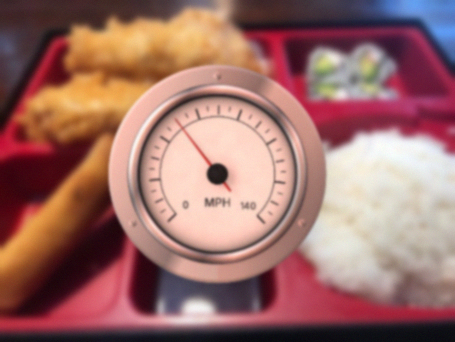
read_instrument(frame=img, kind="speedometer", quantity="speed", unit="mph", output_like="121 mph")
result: 50 mph
